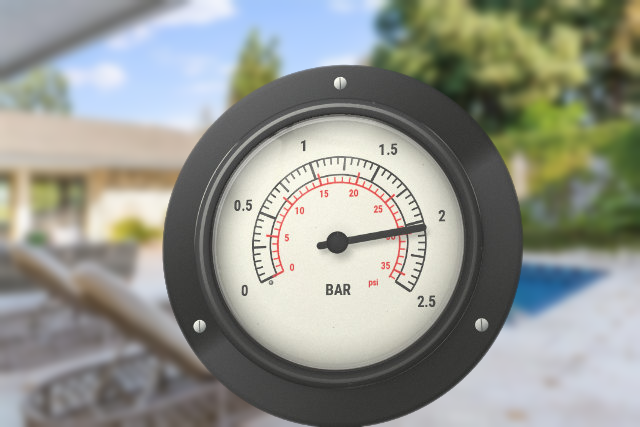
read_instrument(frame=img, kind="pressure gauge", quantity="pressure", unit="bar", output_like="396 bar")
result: 2.05 bar
